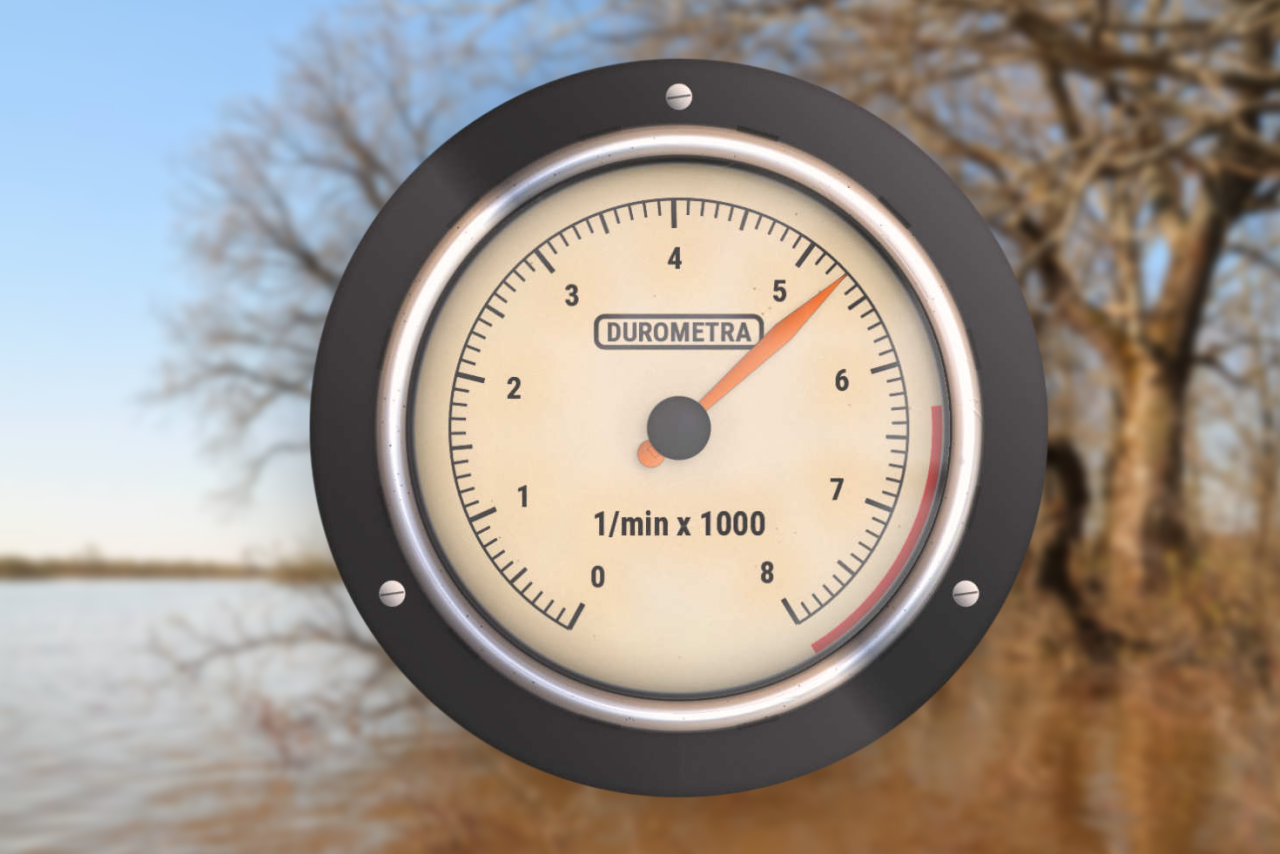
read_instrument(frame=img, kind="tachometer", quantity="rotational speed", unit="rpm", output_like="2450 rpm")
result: 5300 rpm
